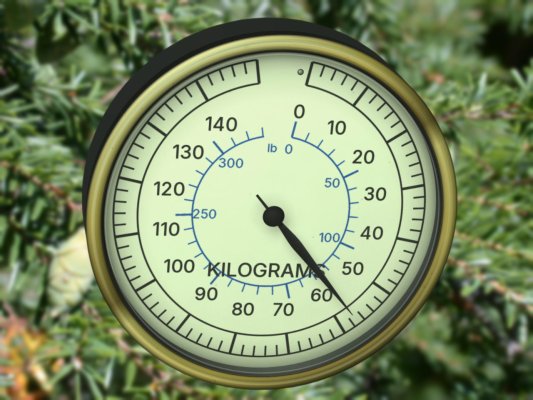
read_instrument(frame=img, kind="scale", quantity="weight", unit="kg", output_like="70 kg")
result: 57 kg
